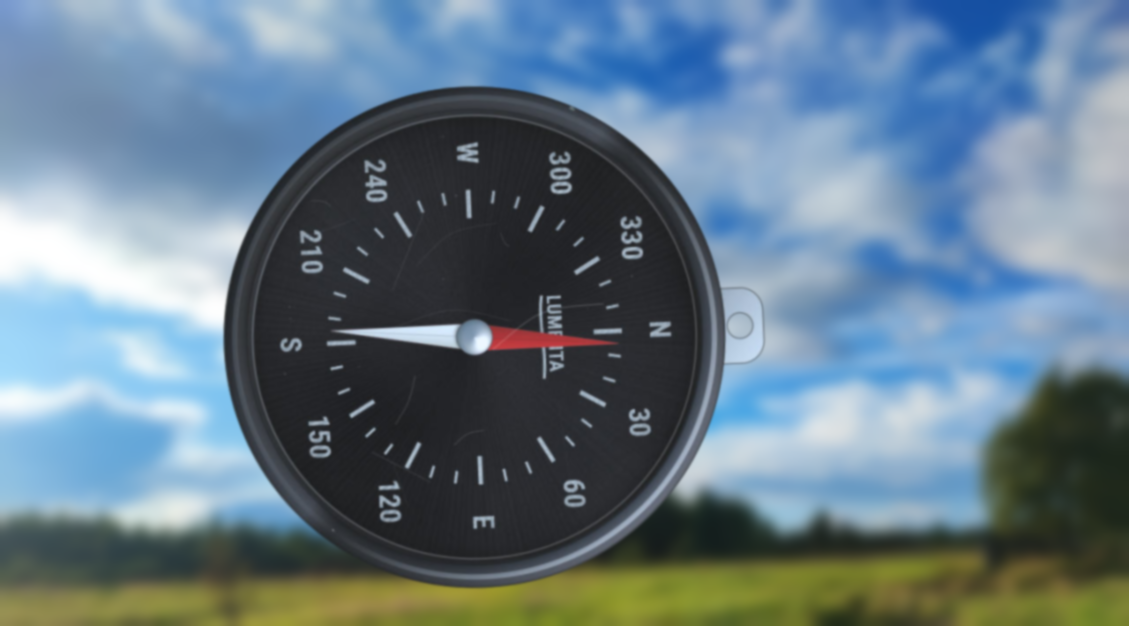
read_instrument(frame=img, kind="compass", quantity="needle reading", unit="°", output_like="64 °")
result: 5 °
